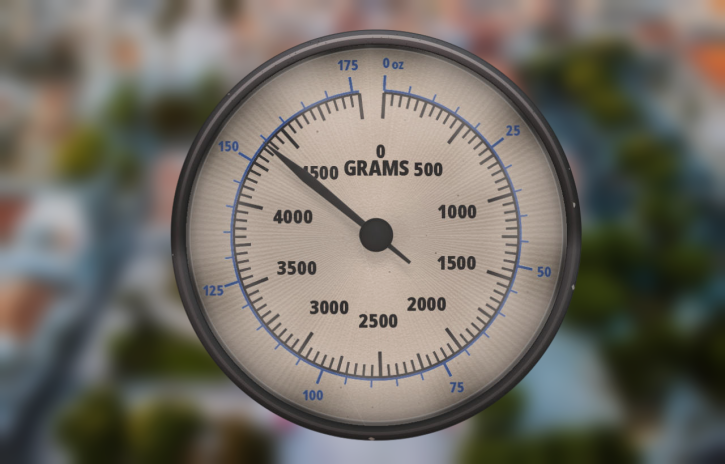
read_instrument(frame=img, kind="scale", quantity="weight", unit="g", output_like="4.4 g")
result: 4375 g
